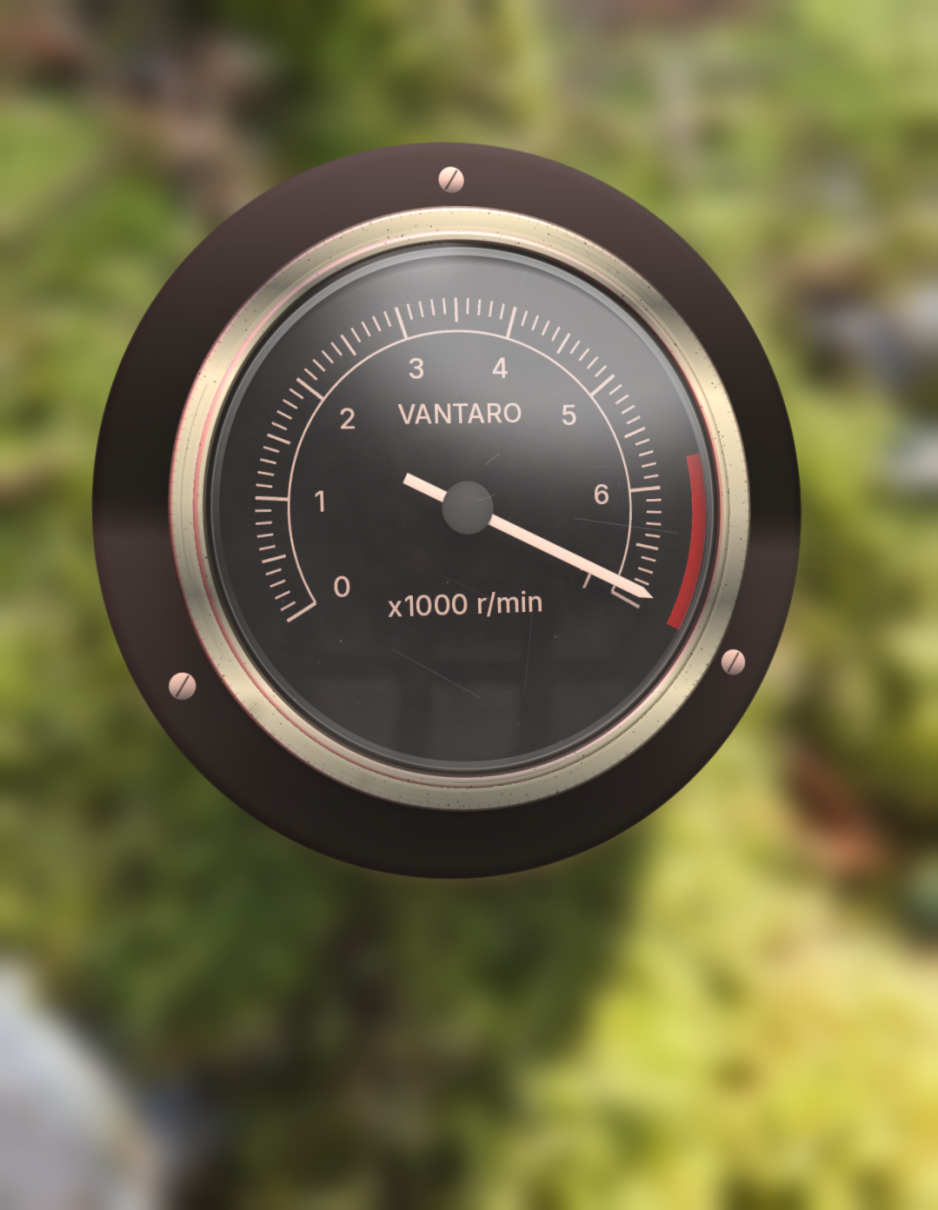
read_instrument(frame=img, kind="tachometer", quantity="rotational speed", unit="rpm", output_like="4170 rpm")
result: 6900 rpm
